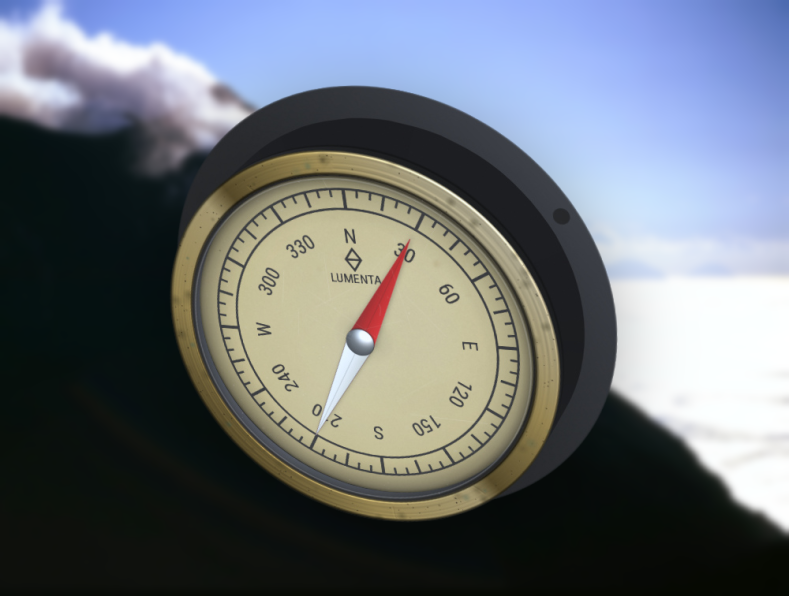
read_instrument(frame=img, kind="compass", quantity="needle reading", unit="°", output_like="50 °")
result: 30 °
